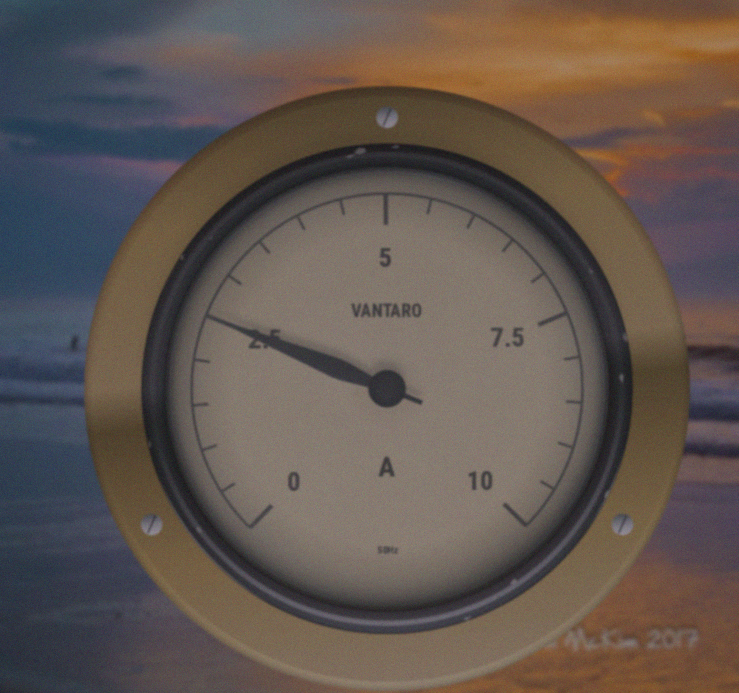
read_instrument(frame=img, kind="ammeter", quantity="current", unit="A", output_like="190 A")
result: 2.5 A
